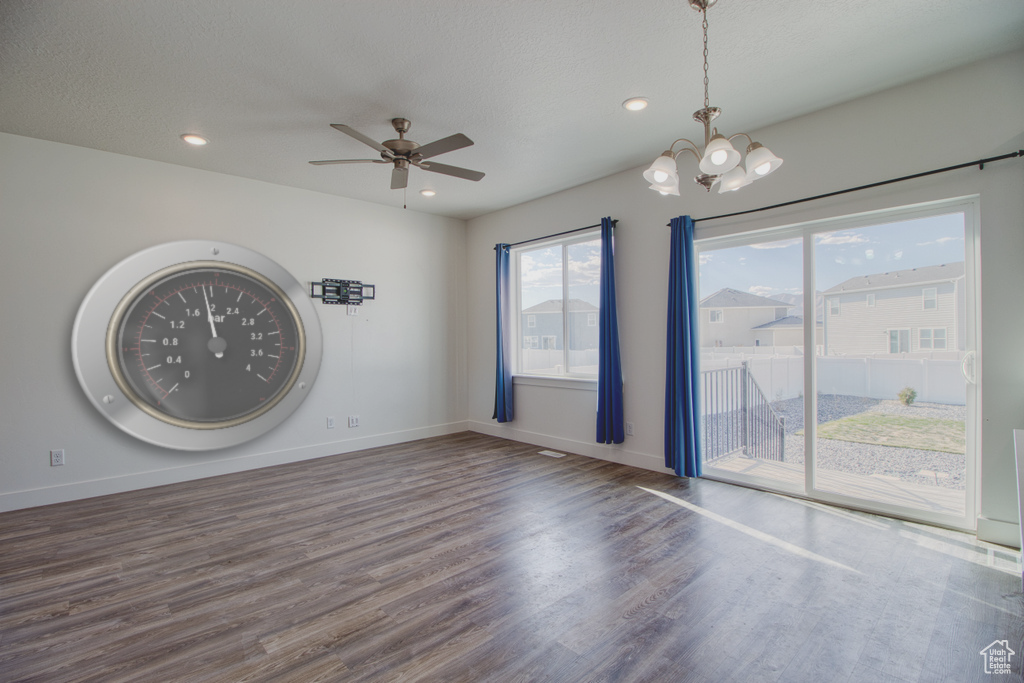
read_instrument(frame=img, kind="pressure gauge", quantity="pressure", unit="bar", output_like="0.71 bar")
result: 1.9 bar
